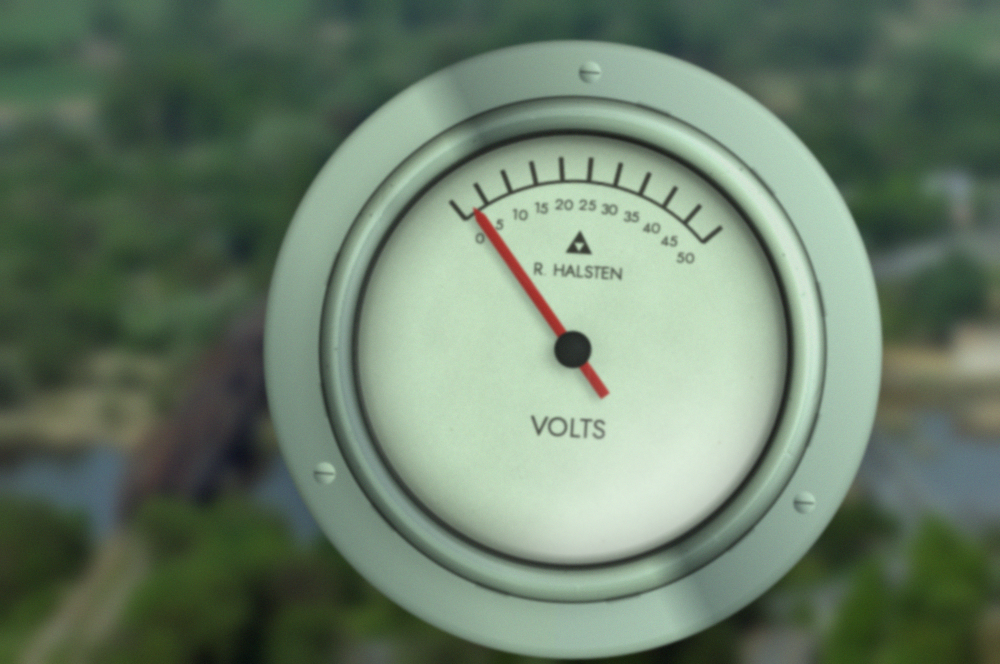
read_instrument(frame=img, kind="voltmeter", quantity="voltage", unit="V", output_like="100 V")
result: 2.5 V
